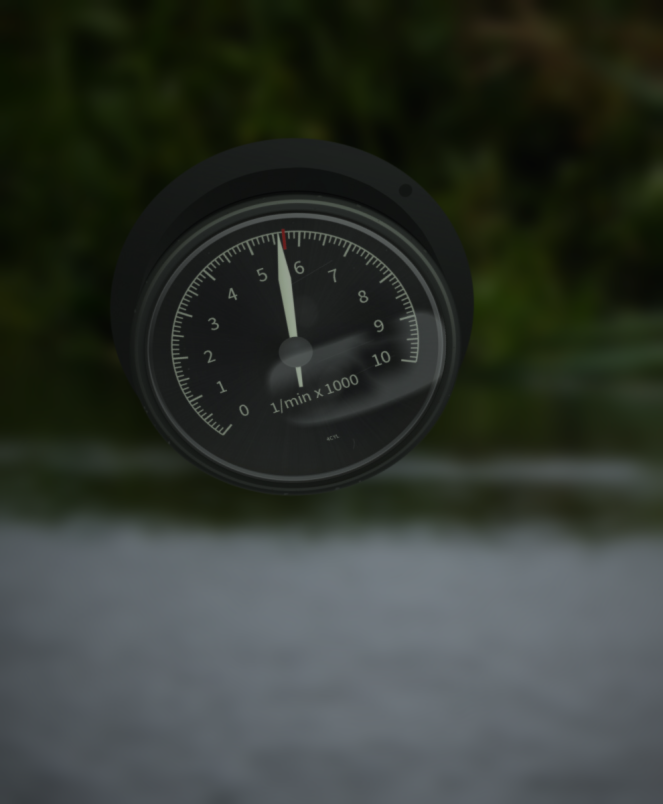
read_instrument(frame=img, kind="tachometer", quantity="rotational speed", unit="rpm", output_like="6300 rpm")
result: 5600 rpm
